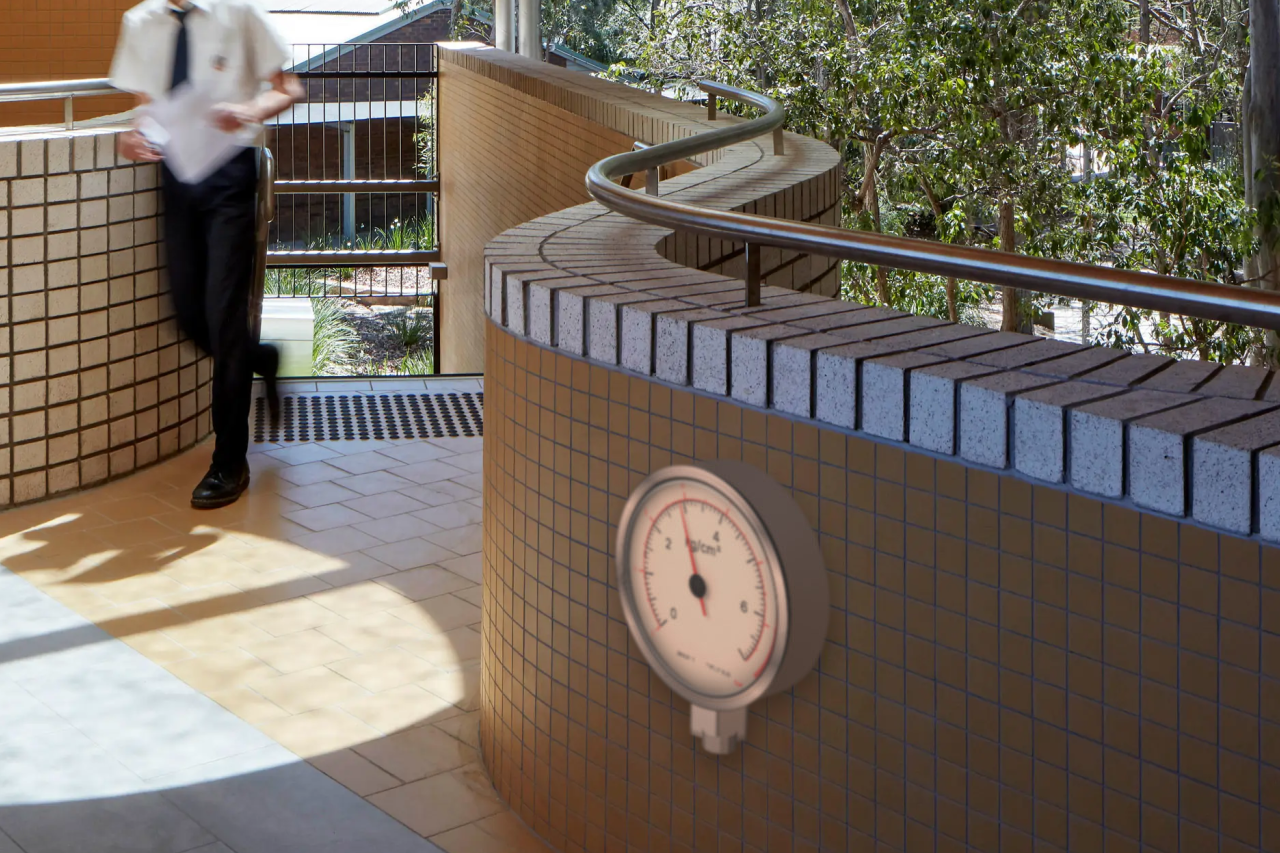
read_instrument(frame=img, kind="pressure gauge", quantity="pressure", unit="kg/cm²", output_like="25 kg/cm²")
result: 3 kg/cm²
